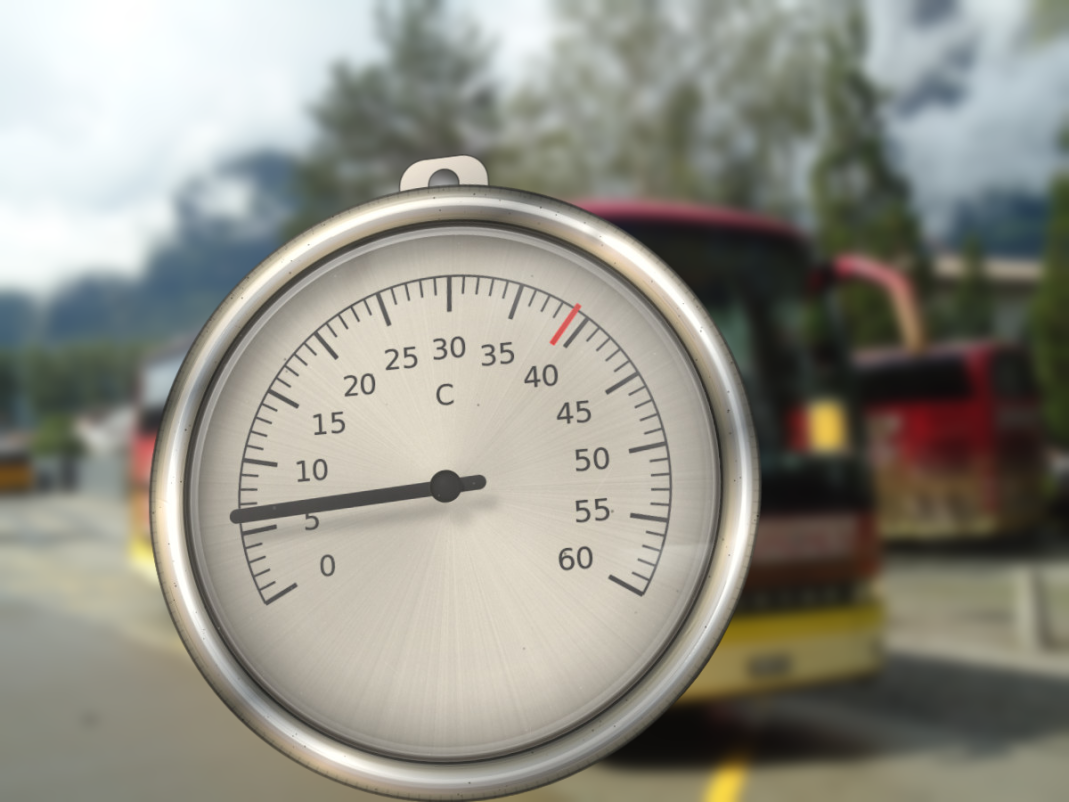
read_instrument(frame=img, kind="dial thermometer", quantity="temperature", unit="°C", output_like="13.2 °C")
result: 6 °C
